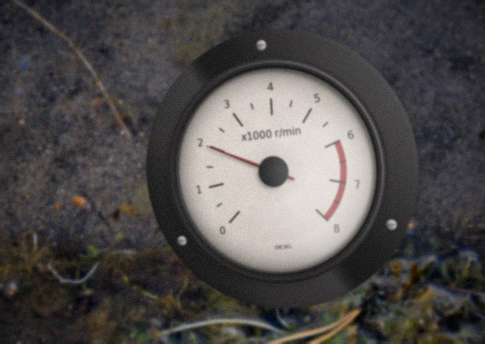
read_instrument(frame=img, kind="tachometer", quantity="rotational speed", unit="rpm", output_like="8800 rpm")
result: 2000 rpm
